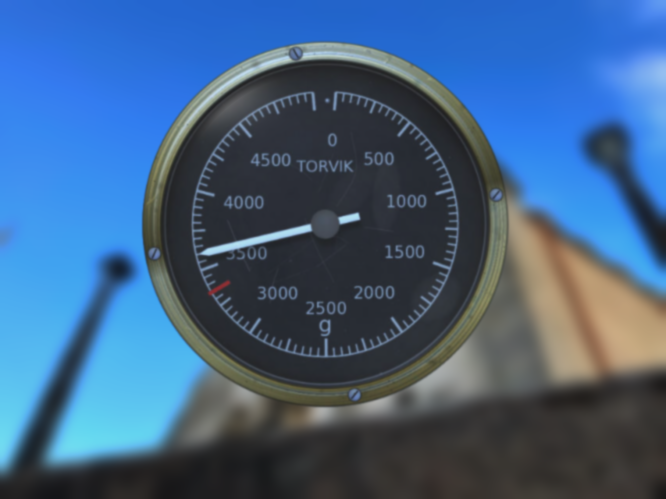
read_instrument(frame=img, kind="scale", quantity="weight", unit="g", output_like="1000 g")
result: 3600 g
